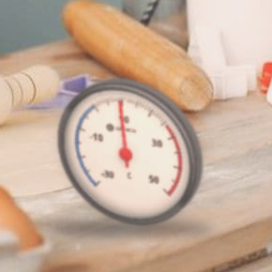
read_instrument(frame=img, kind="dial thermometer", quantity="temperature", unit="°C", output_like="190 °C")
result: 10 °C
